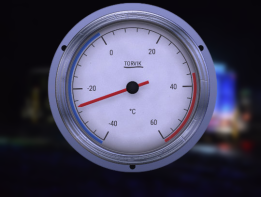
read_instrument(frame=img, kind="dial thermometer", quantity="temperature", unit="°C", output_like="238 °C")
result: -26 °C
